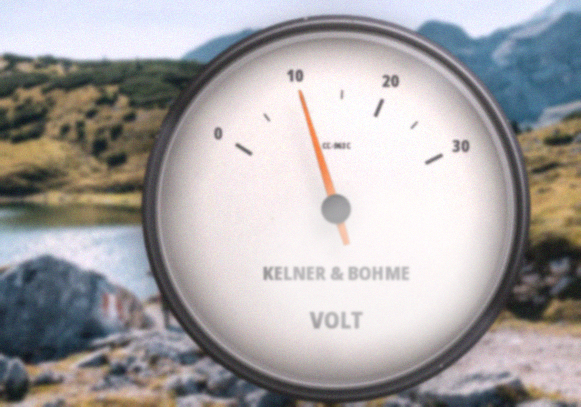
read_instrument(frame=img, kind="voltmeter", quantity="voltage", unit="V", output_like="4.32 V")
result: 10 V
